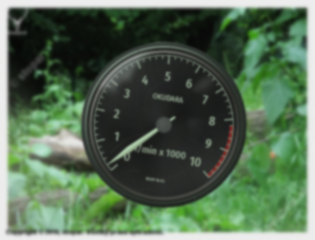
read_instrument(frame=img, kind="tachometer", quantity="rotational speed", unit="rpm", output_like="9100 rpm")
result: 200 rpm
